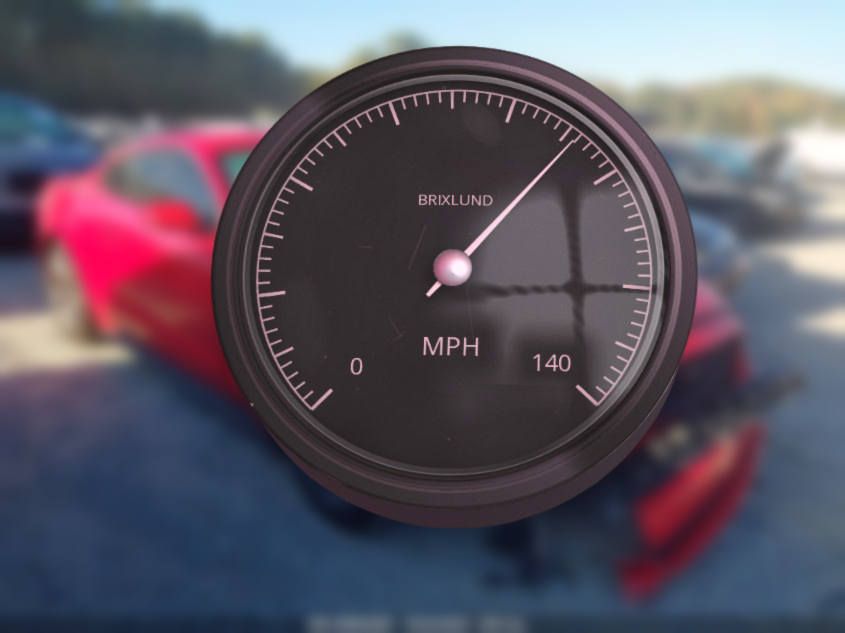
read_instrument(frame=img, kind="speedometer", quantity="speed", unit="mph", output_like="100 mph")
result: 92 mph
